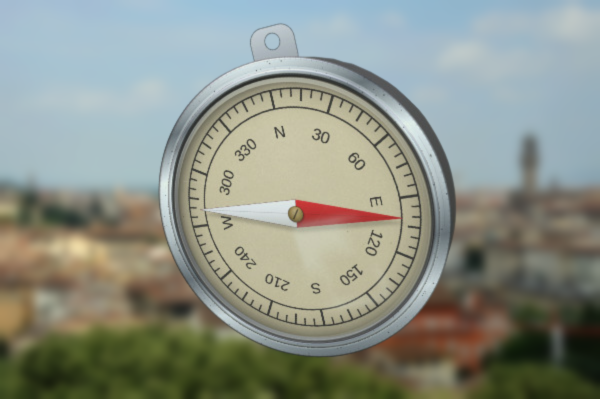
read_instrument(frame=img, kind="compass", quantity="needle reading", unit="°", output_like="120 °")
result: 100 °
